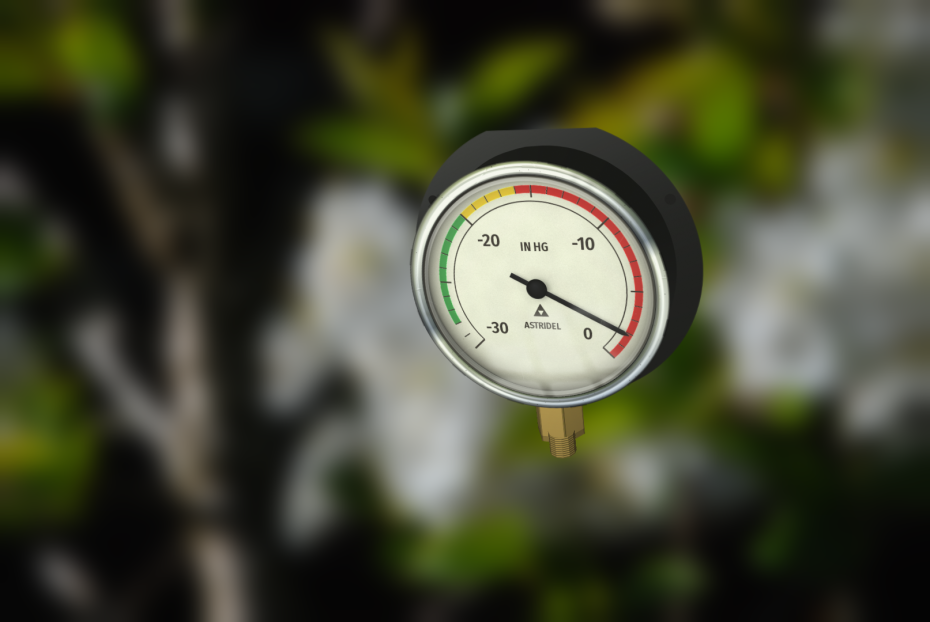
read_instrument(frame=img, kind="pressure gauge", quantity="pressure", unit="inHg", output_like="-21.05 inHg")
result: -2 inHg
